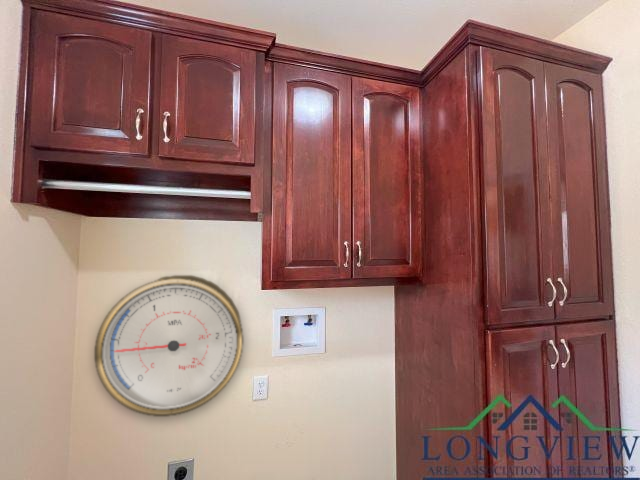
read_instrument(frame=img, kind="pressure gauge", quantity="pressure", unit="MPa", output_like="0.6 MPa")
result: 0.4 MPa
